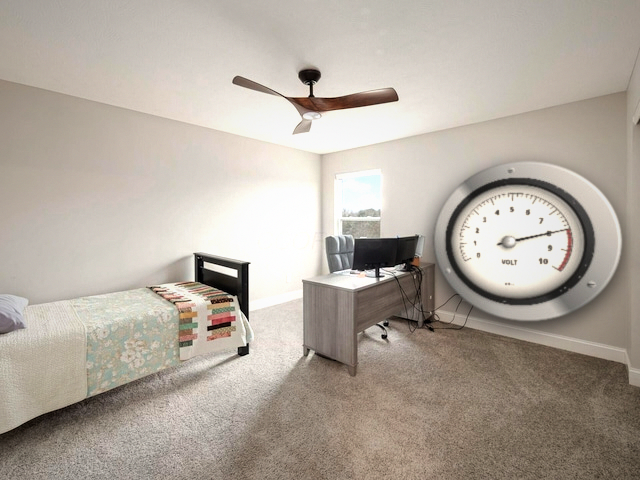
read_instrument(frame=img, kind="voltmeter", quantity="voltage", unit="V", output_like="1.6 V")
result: 8 V
